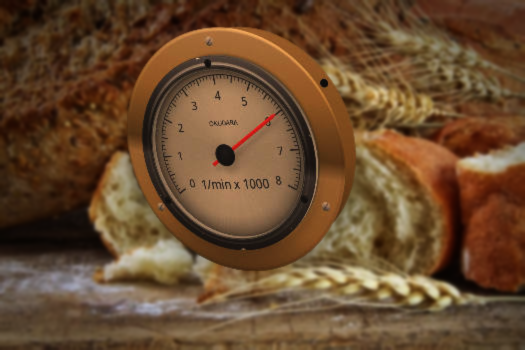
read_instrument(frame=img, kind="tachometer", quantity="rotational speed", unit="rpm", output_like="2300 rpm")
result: 6000 rpm
